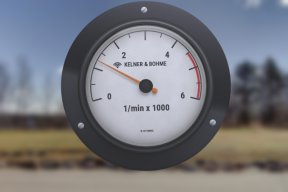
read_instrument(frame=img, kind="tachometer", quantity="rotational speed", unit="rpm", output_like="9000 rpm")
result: 1250 rpm
